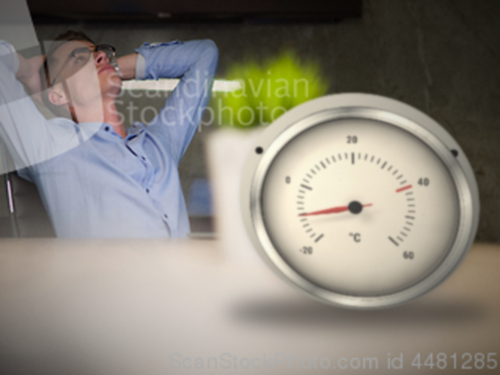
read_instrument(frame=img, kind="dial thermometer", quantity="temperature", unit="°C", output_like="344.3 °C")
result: -10 °C
